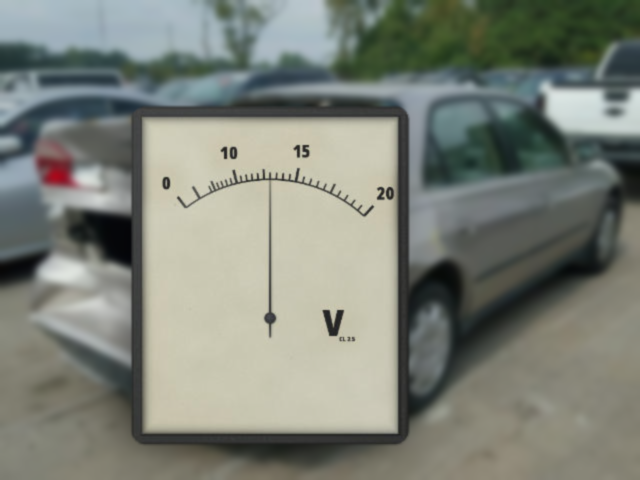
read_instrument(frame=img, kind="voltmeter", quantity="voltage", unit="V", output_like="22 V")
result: 13 V
